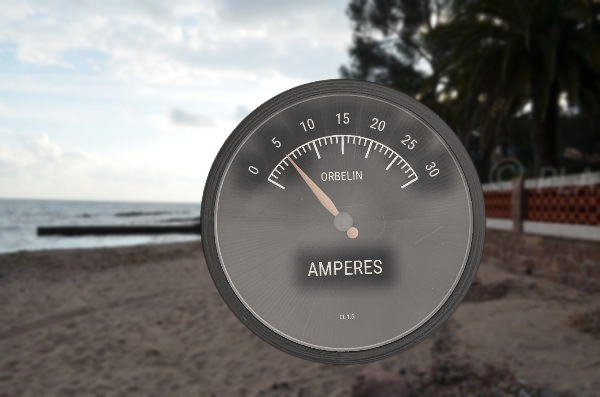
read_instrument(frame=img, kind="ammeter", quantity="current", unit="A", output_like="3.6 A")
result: 5 A
